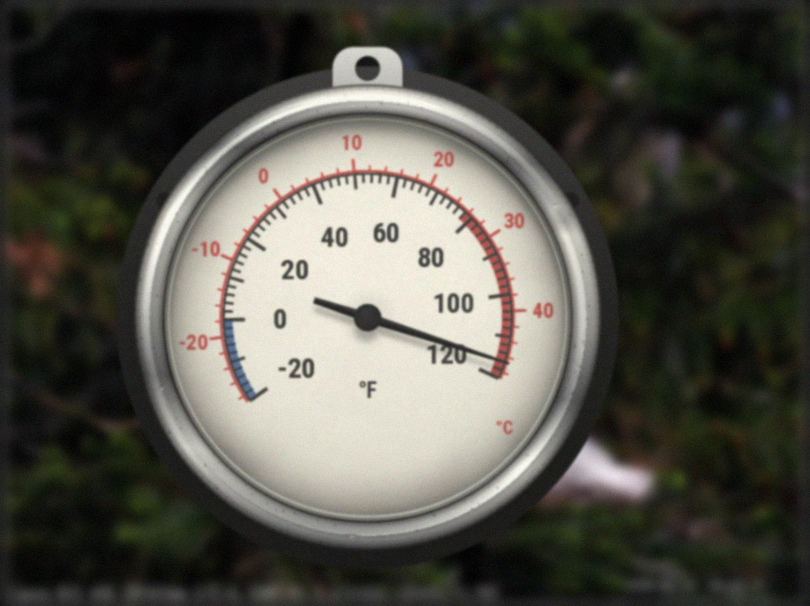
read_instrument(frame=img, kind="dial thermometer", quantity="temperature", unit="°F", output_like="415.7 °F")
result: 116 °F
